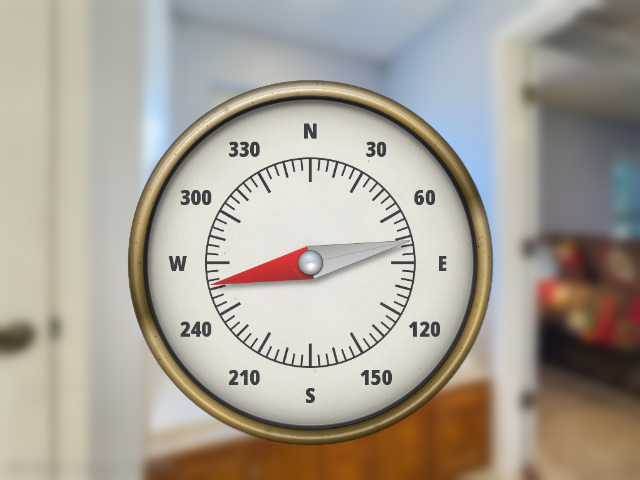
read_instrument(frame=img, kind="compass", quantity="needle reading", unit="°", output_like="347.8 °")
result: 257.5 °
